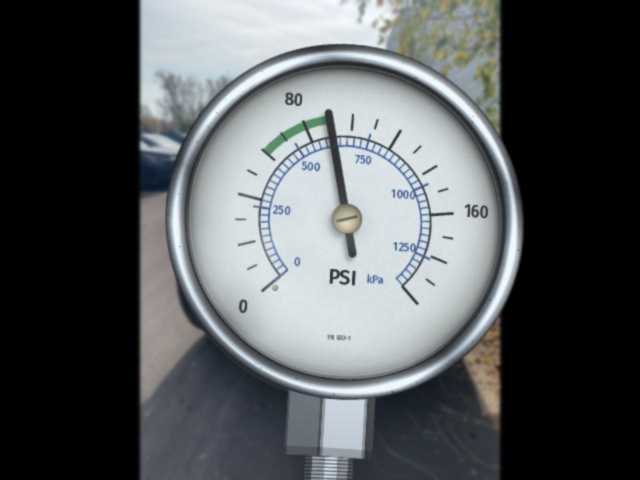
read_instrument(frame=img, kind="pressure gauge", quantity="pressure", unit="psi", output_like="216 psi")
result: 90 psi
